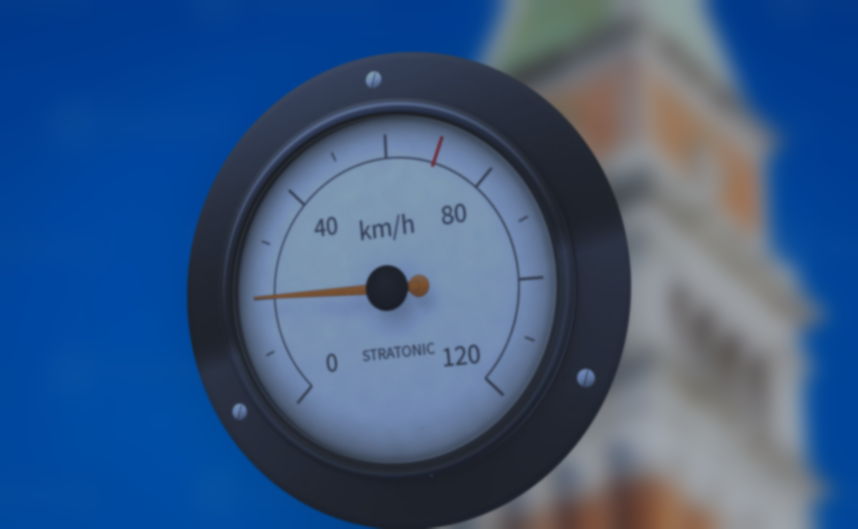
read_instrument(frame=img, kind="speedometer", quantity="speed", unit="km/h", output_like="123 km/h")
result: 20 km/h
